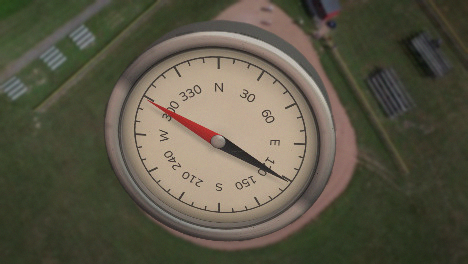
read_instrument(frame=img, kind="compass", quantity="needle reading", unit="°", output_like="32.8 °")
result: 300 °
